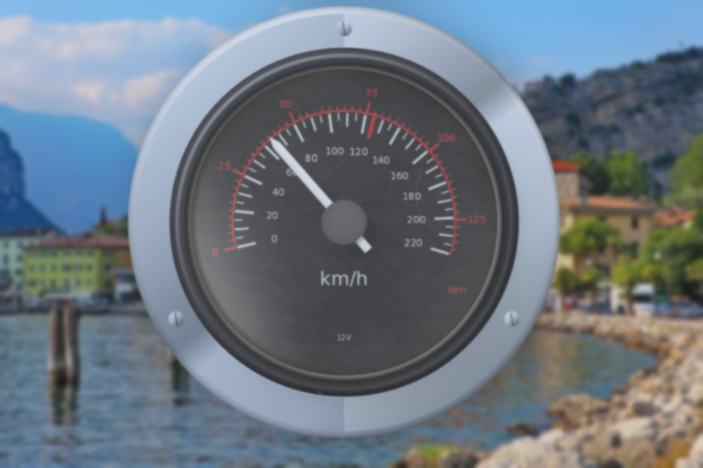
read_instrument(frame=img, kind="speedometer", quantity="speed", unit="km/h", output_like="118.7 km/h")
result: 65 km/h
